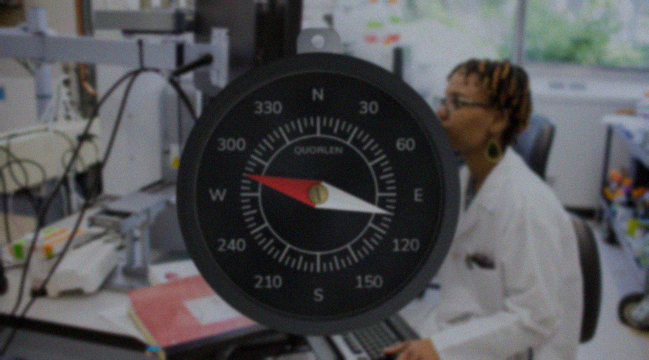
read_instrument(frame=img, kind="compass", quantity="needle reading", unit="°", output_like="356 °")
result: 285 °
